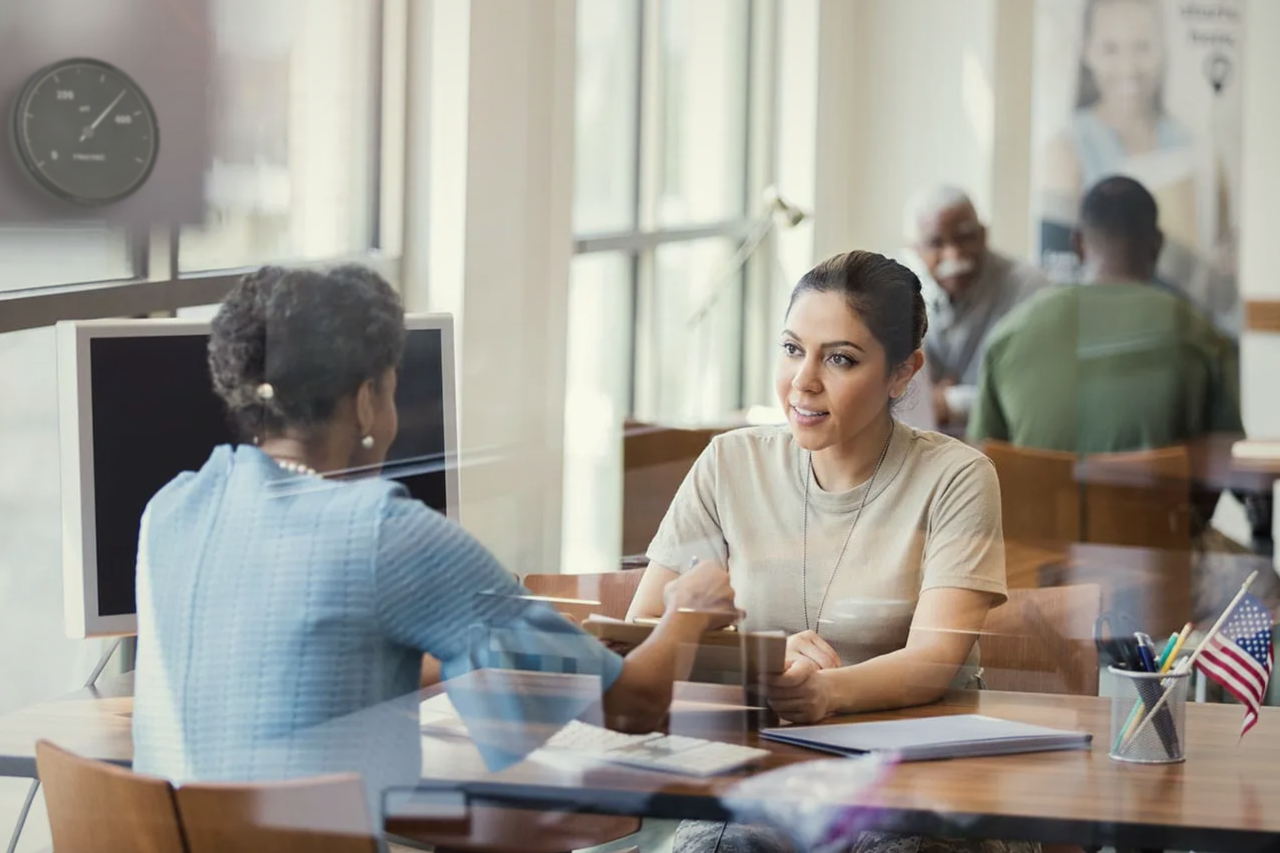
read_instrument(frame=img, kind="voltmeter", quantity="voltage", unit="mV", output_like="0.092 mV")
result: 350 mV
